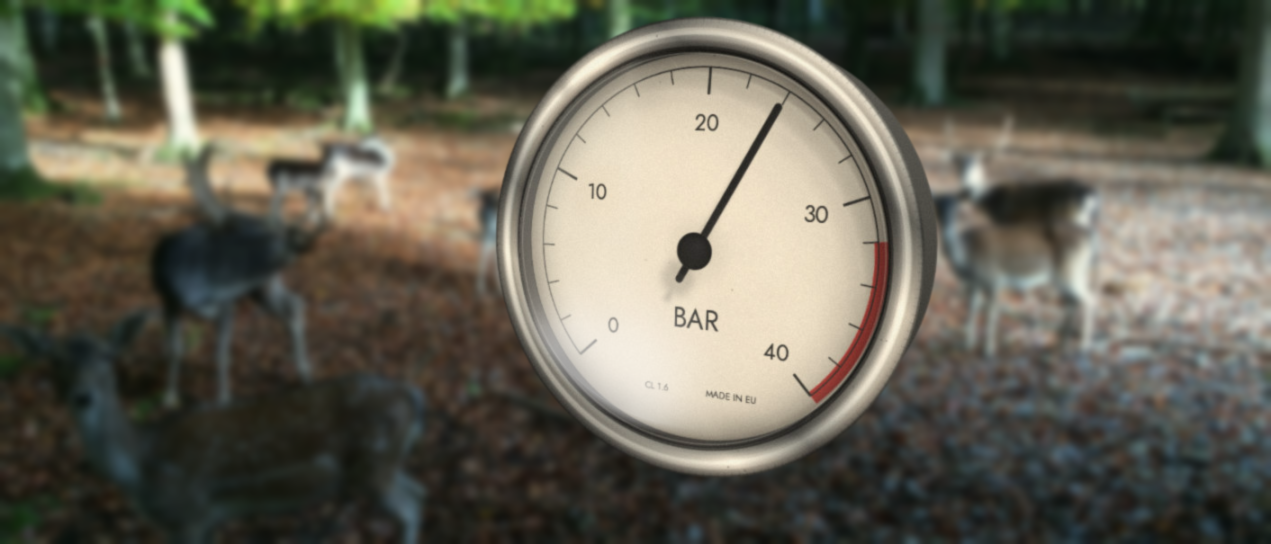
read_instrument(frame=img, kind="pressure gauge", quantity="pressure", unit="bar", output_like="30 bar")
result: 24 bar
